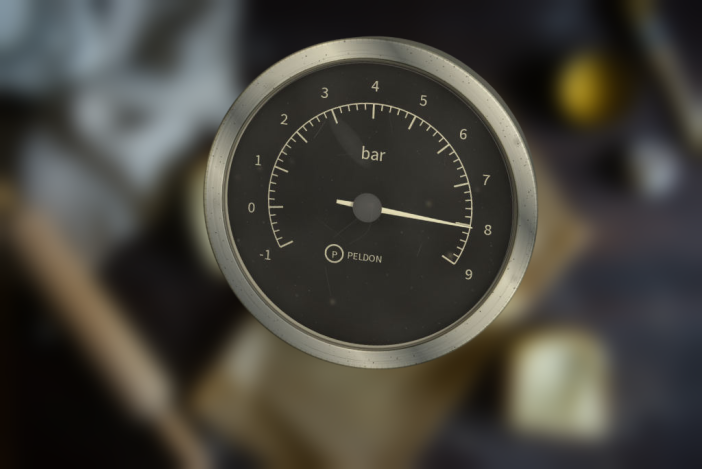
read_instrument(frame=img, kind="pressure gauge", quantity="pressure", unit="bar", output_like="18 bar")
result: 8 bar
